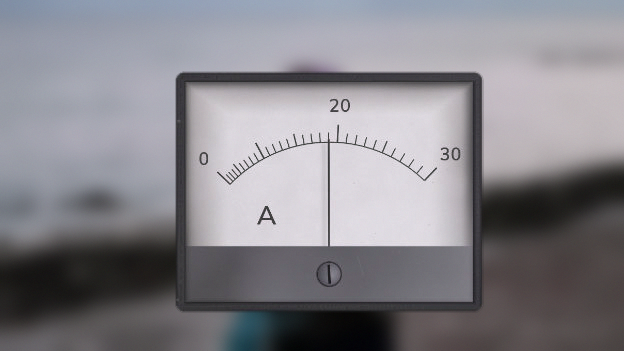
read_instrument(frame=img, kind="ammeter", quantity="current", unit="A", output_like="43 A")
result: 19 A
